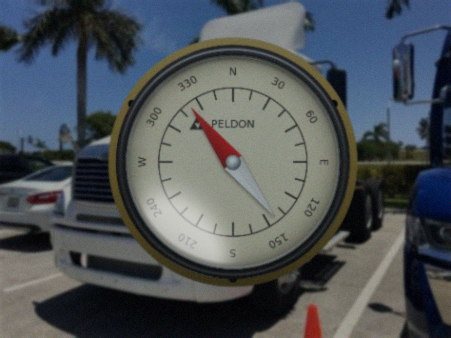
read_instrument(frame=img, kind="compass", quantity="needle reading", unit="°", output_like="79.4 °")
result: 322.5 °
